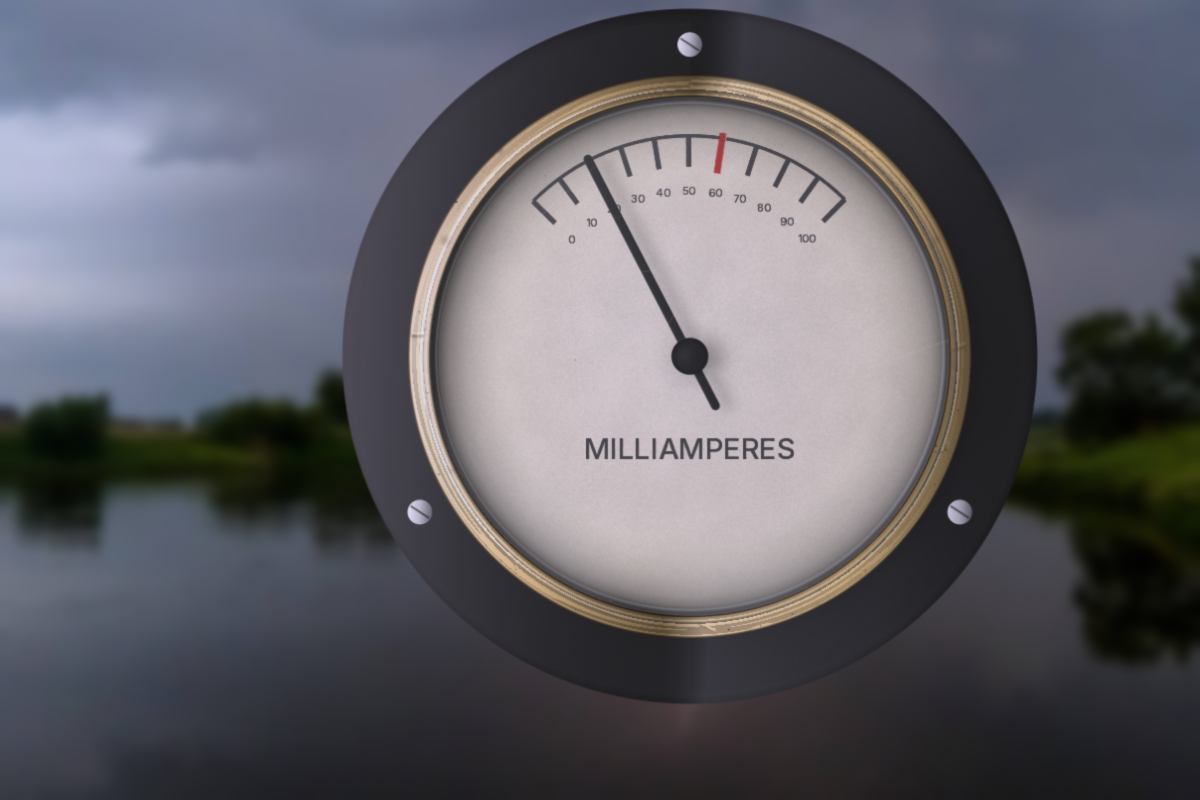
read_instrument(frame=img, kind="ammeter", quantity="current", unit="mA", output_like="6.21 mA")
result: 20 mA
